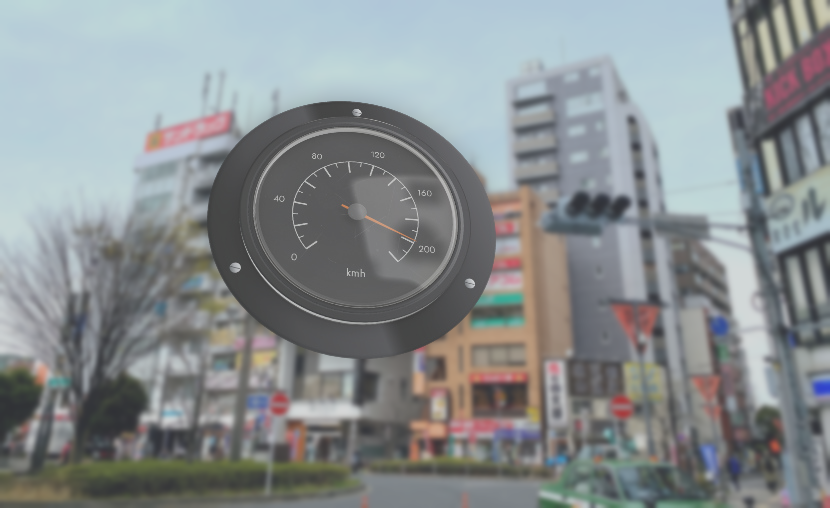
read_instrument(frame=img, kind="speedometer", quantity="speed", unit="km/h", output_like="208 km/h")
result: 200 km/h
